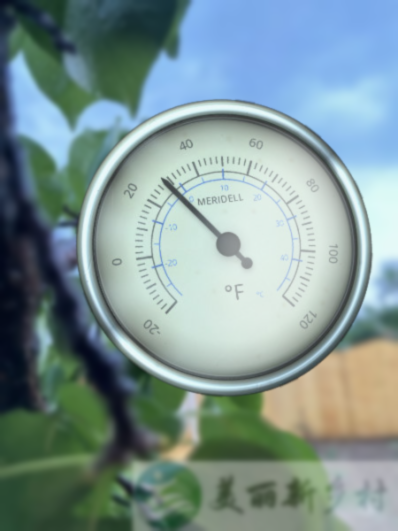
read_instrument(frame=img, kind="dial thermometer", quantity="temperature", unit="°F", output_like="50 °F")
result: 28 °F
